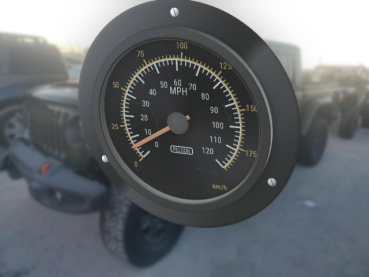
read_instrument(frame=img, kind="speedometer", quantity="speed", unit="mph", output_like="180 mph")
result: 6 mph
